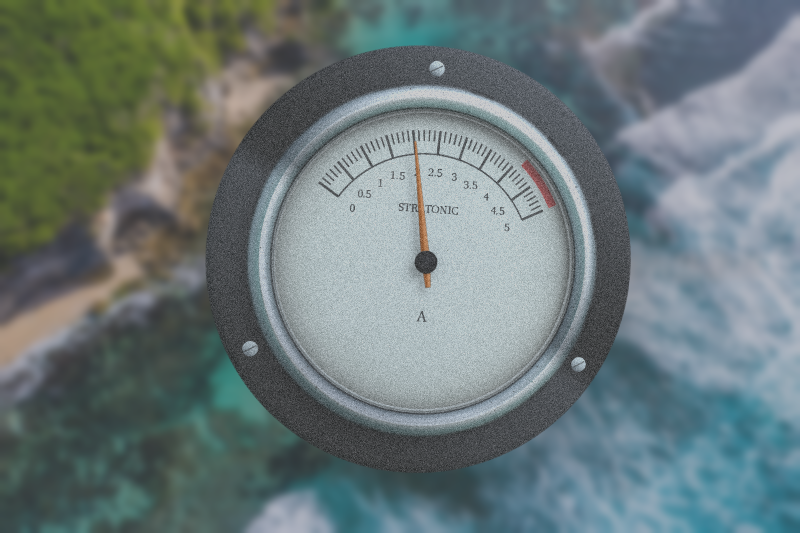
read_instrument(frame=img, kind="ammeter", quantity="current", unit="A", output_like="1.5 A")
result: 2 A
